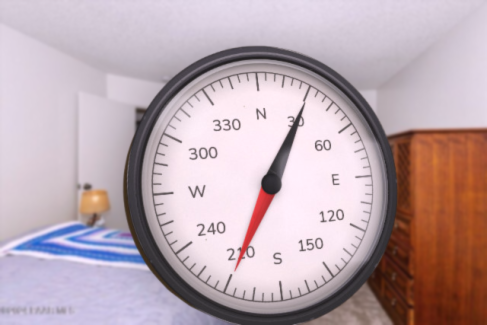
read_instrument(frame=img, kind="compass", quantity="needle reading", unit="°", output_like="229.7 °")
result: 210 °
